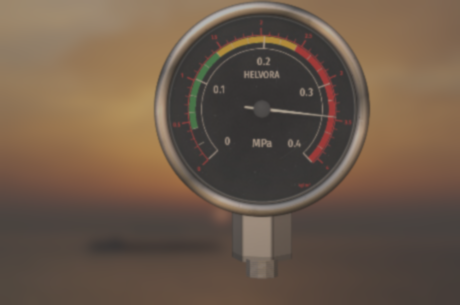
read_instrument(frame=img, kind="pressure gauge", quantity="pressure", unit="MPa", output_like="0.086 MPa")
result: 0.34 MPa
